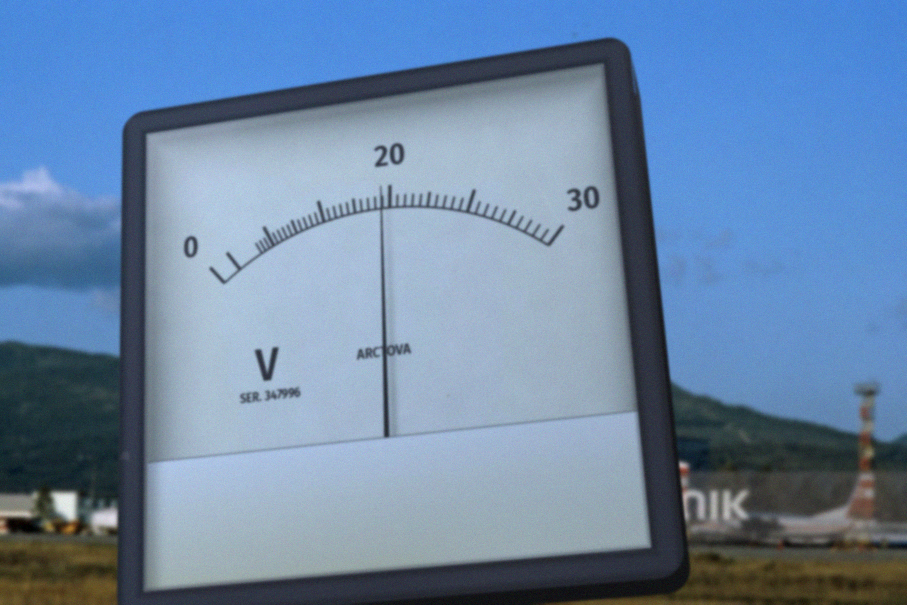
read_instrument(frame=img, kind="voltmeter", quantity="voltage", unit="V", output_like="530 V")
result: 19.5 V
